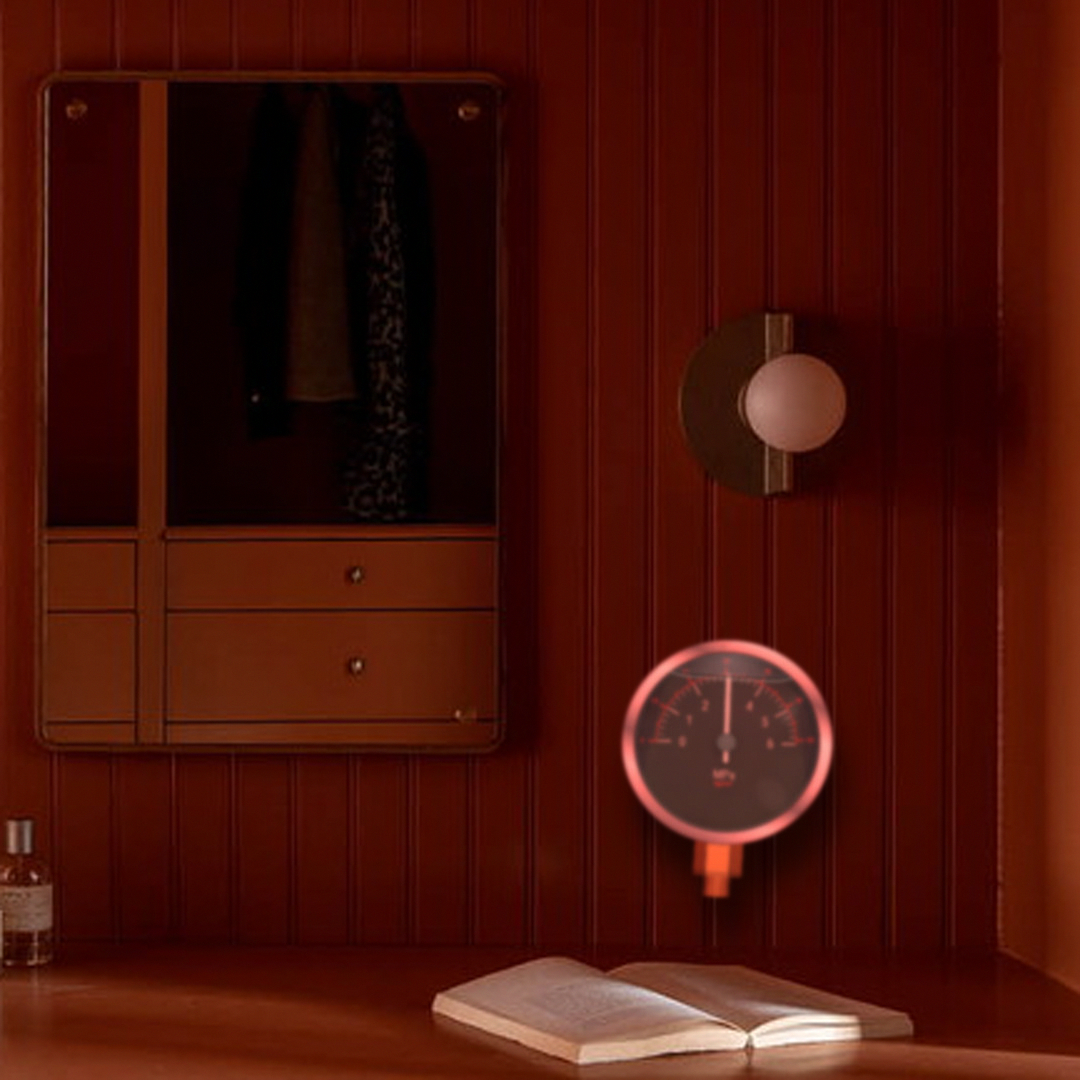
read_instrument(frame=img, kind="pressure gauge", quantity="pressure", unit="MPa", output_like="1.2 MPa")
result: 3 MPa
